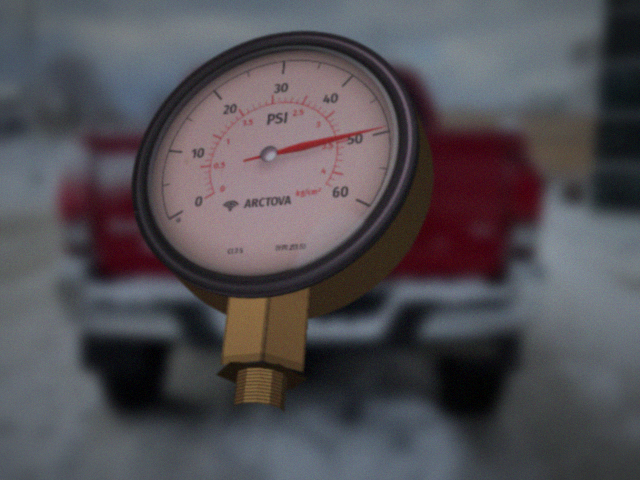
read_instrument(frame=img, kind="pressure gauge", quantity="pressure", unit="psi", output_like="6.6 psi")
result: 50 psi
